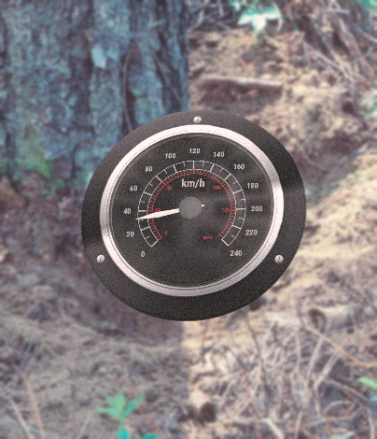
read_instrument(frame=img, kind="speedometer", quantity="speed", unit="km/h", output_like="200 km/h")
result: 30 km/h
